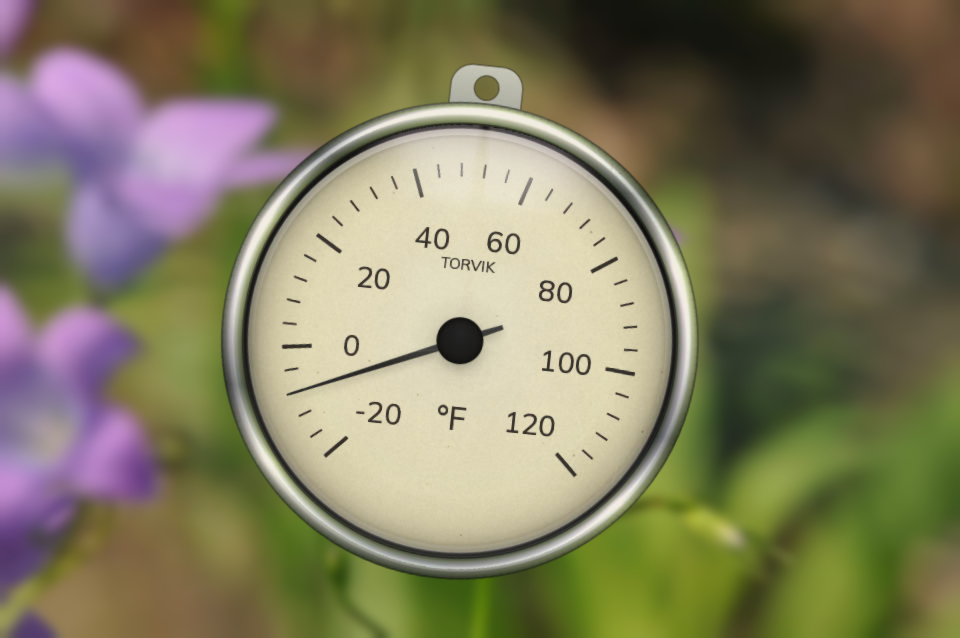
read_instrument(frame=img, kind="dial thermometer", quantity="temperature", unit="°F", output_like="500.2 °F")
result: -8 °F
